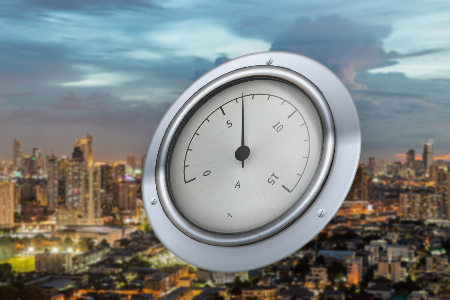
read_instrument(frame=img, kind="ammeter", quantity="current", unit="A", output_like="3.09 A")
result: 6.5 A
